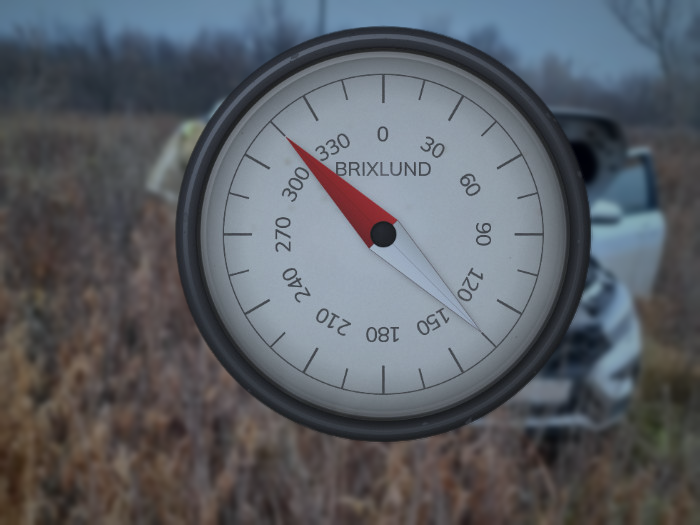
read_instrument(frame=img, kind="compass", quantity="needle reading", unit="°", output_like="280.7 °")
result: 315 °
